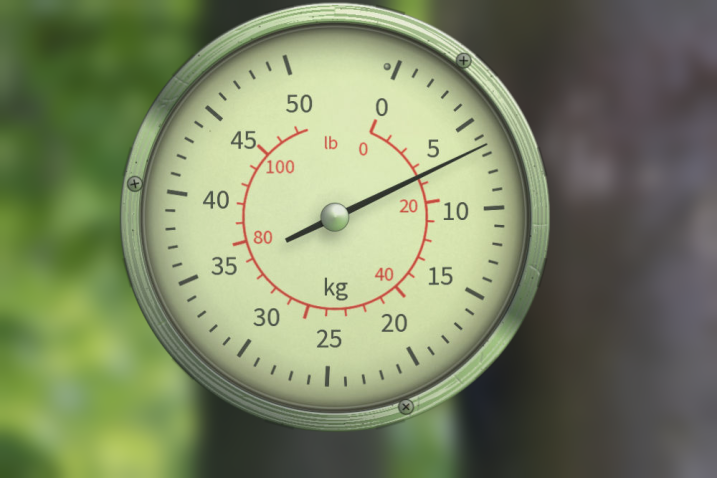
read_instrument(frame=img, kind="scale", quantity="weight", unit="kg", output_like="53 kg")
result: 6.5 kg
